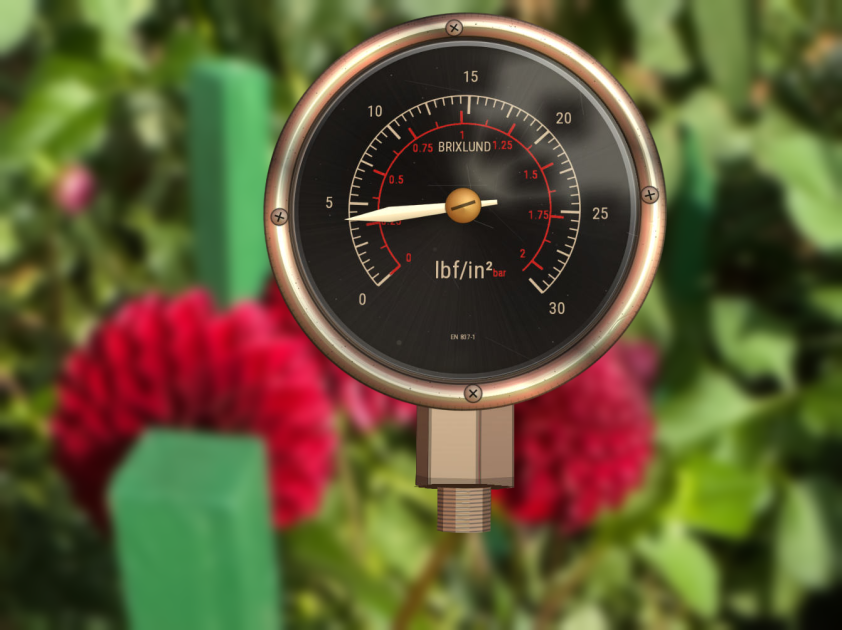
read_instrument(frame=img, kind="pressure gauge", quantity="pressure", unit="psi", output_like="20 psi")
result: 4 psi
